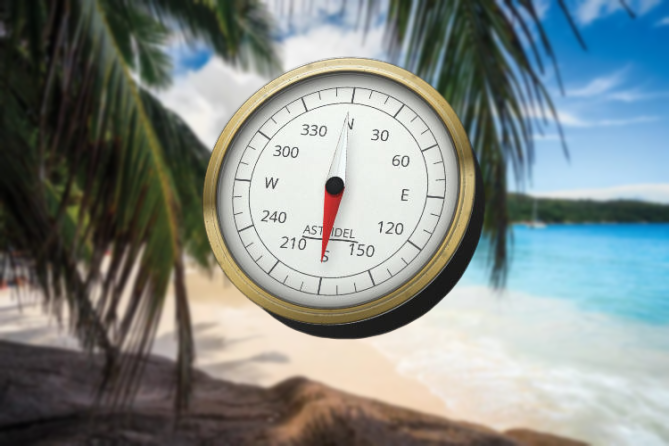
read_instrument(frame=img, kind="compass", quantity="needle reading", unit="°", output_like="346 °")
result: 180 °
